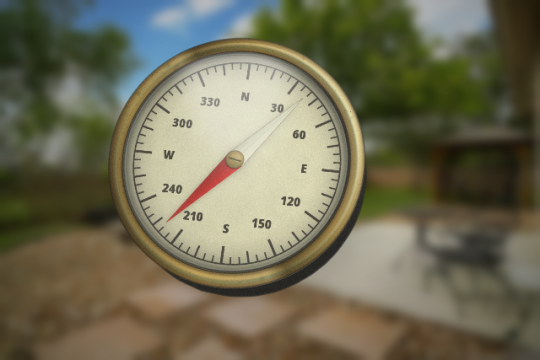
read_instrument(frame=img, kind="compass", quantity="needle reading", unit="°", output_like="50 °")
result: 220 °
